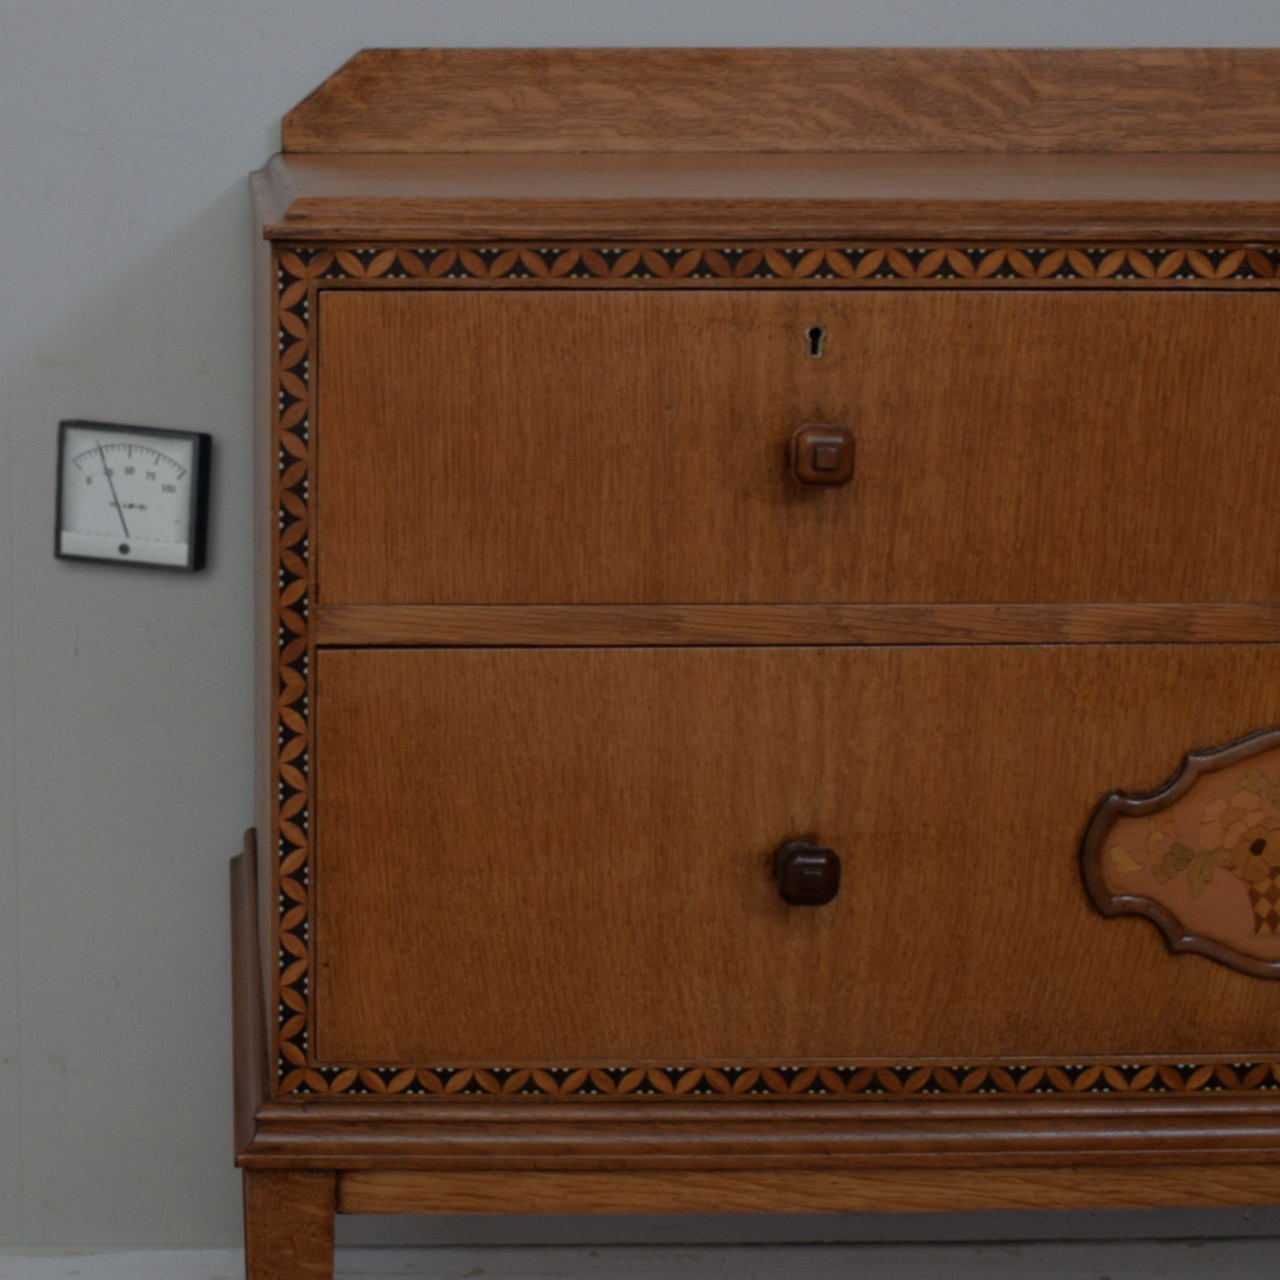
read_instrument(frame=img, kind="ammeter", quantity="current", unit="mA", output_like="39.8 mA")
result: 25 mA
